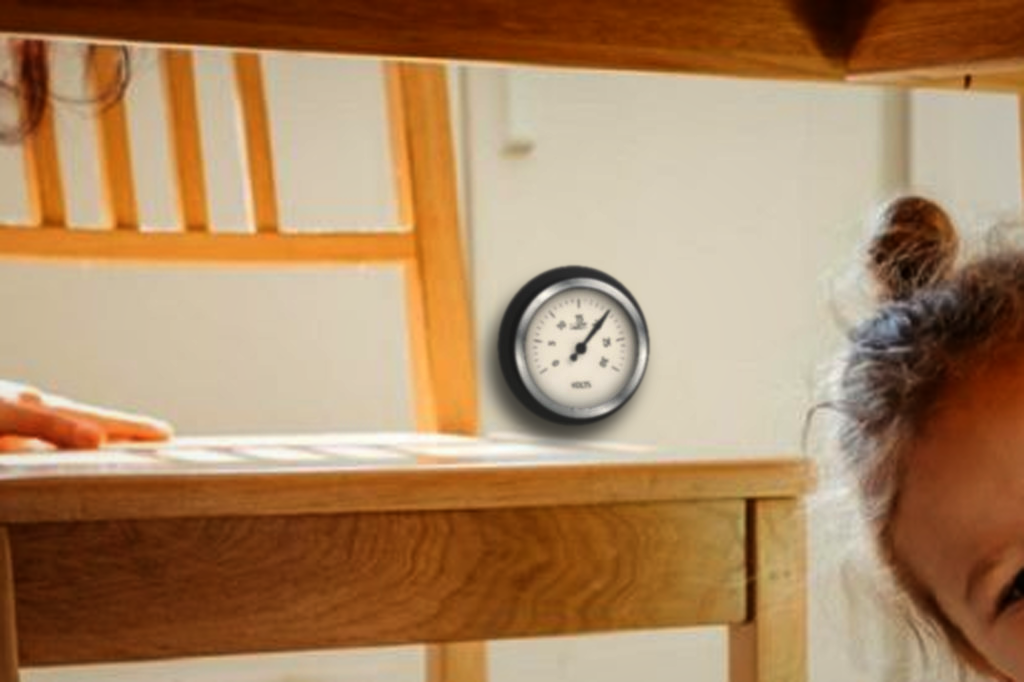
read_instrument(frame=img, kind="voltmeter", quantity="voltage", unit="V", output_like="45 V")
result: 20 V
